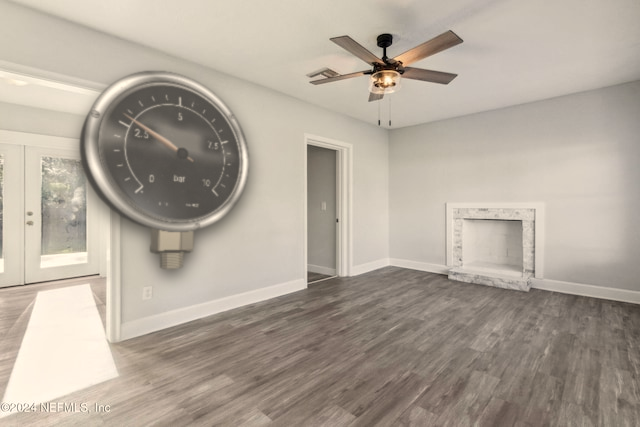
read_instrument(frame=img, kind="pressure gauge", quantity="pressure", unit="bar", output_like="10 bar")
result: 2.75 bar
